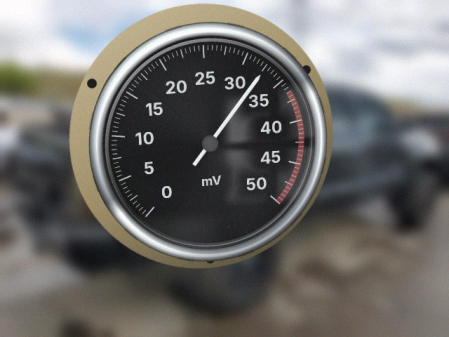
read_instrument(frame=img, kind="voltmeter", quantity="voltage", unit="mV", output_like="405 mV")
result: 32.5 mV
